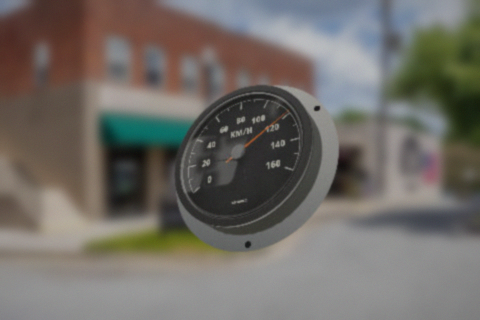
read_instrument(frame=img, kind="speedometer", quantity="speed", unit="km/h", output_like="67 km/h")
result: 120 km/h
